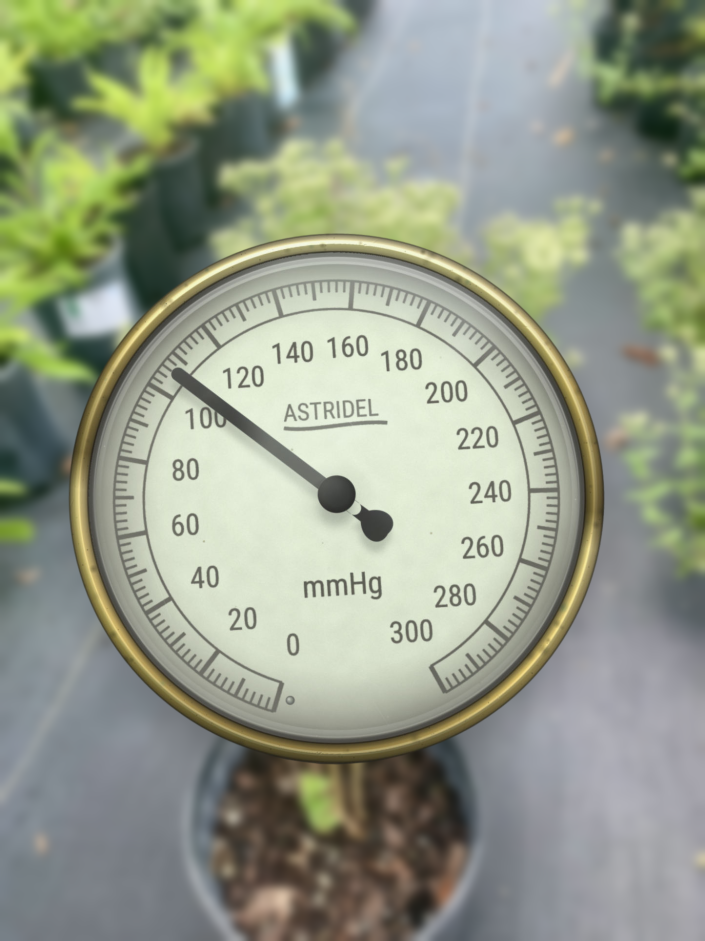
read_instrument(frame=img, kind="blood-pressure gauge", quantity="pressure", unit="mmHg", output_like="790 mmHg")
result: 106 mmHg
